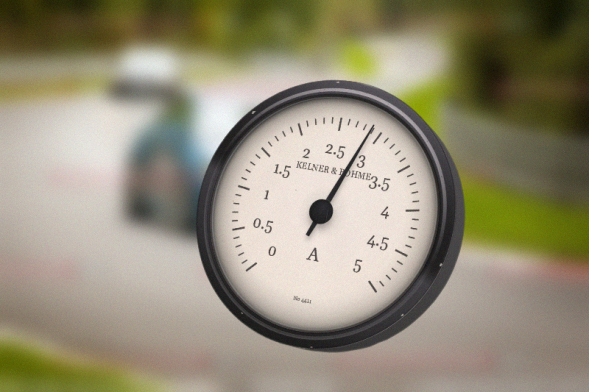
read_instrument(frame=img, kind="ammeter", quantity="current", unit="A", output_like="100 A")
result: 2.9 A
